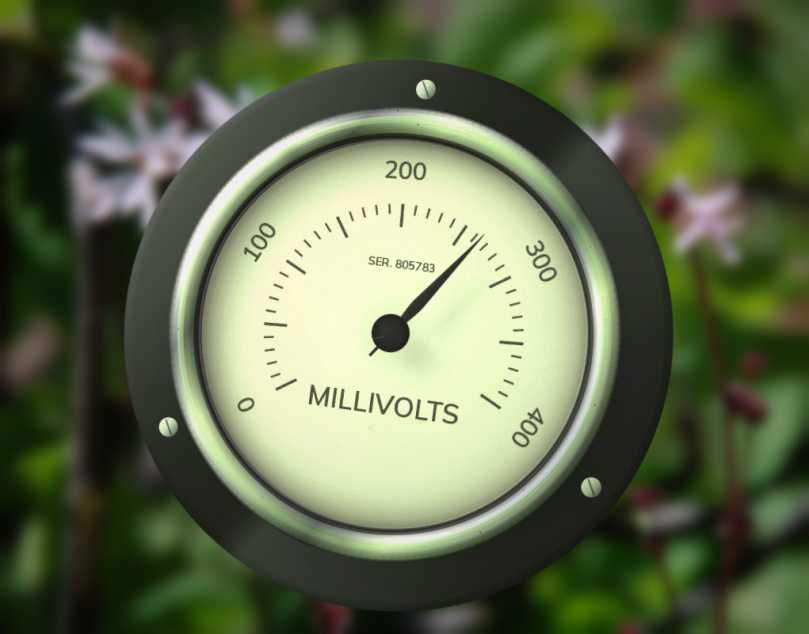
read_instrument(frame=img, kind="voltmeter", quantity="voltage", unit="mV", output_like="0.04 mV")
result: 265 mV
